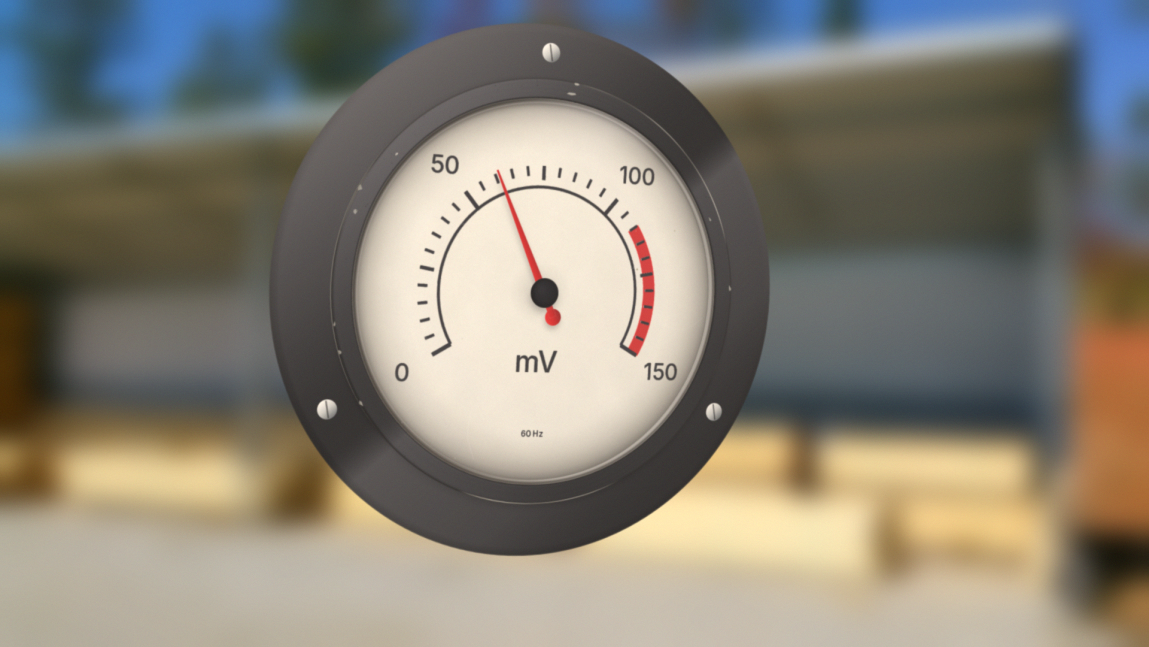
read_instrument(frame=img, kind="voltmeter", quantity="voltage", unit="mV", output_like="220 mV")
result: 60 mV
